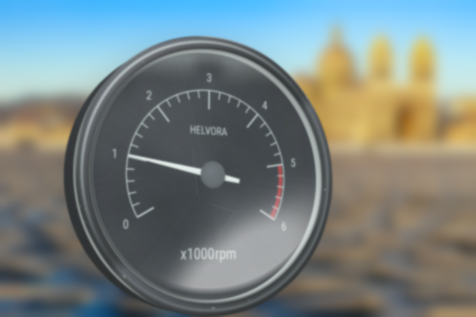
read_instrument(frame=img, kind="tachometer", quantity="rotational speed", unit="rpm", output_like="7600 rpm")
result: 1000 rpm
